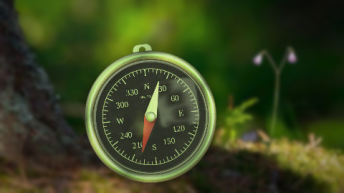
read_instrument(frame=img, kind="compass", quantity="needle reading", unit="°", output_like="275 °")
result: 200 °
